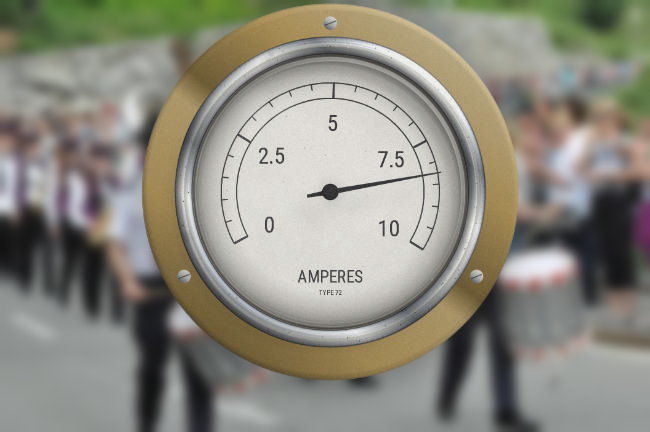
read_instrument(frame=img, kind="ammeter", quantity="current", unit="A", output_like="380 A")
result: 8.25 A
